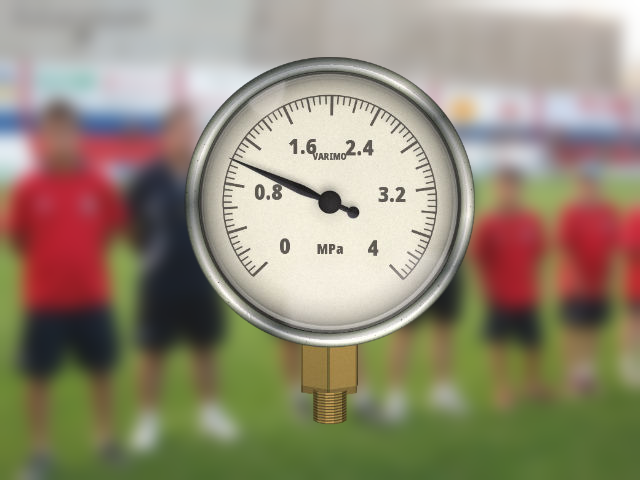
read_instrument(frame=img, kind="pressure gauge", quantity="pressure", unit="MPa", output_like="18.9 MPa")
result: 1 MPa
